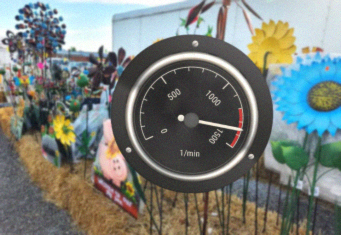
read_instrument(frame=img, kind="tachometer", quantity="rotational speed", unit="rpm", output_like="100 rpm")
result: 1350 rpm
